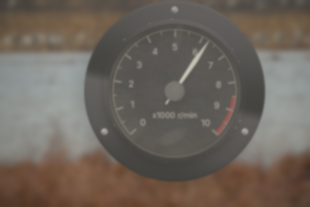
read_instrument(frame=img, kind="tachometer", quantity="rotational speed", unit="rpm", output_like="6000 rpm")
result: 6250 rpm
